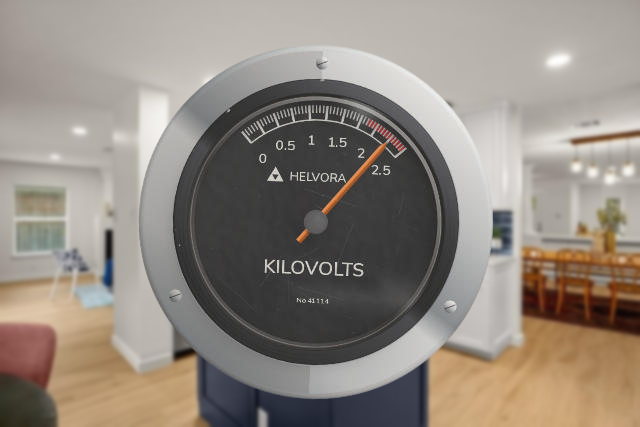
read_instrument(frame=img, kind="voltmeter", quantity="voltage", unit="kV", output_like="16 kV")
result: 2.25 kV
